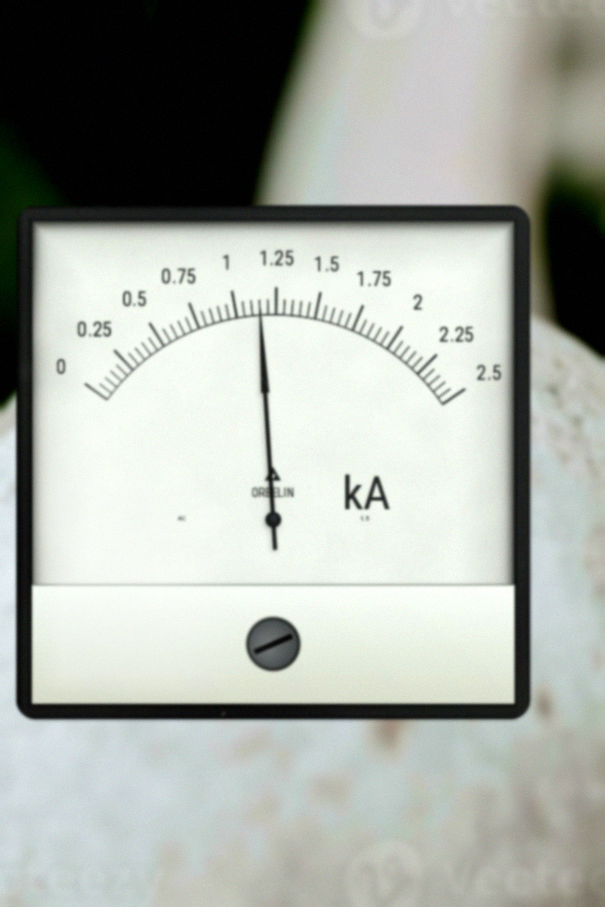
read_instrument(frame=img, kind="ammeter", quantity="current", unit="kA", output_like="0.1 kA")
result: 1.15 kA
